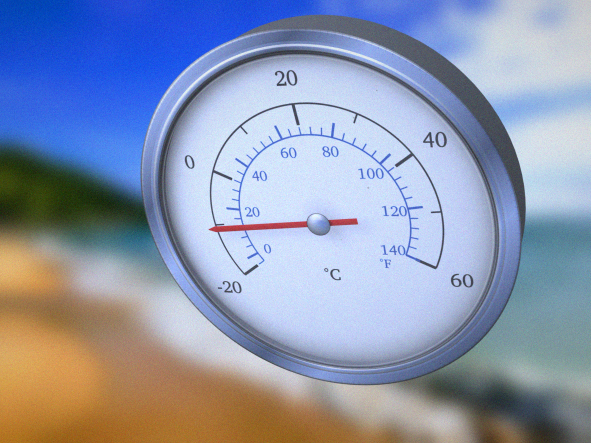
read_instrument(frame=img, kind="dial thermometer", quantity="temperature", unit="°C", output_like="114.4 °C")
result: -10 °C
